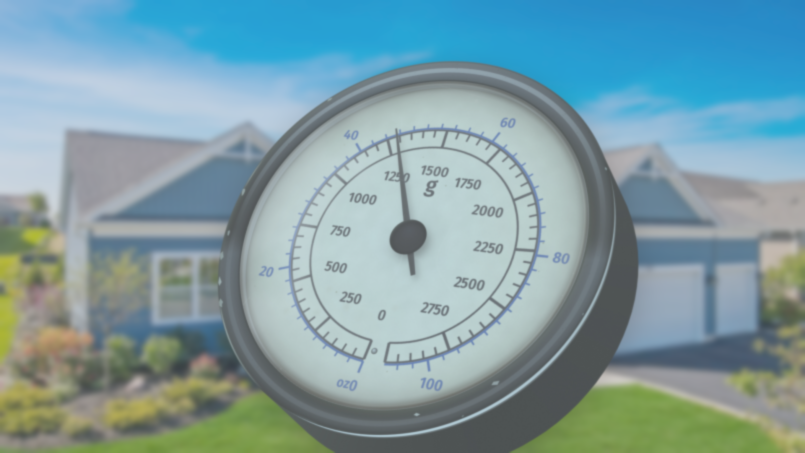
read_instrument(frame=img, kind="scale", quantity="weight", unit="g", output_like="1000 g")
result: 1300 g
